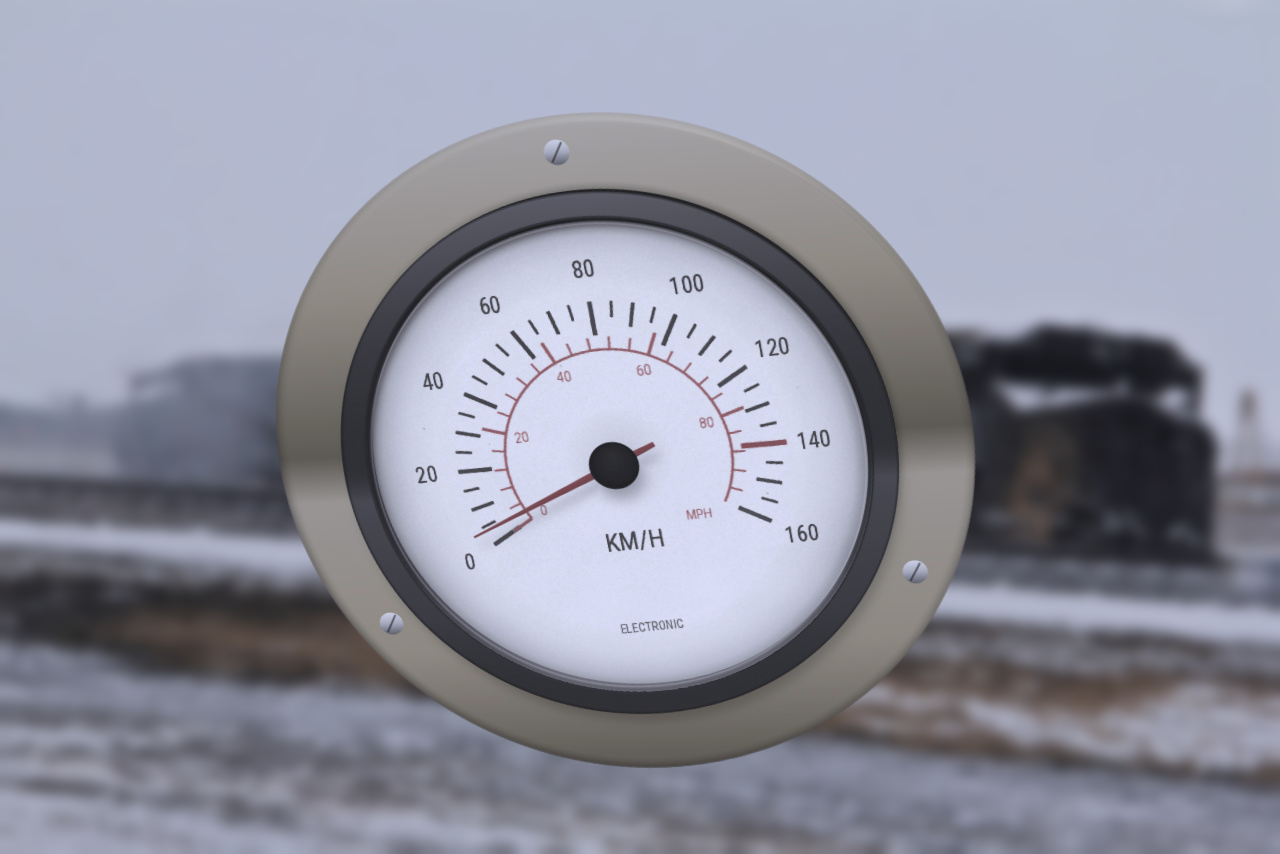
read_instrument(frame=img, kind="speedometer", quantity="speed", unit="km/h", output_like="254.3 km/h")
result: 5 km/h
